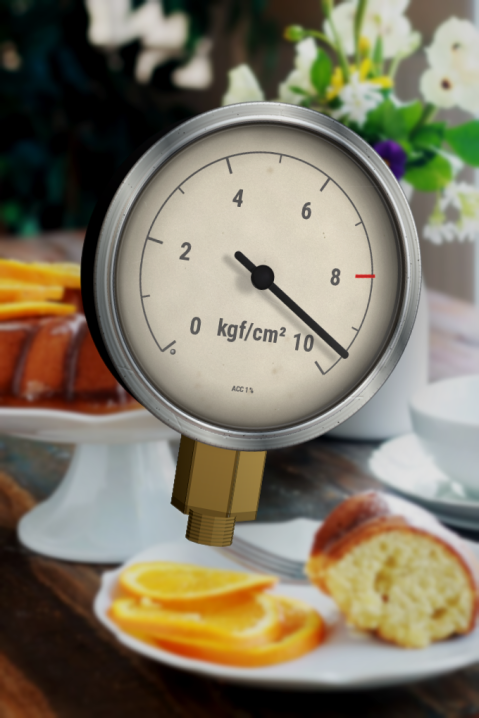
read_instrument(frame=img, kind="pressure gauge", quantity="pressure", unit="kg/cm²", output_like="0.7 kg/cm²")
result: 9.5 kg/cm²
